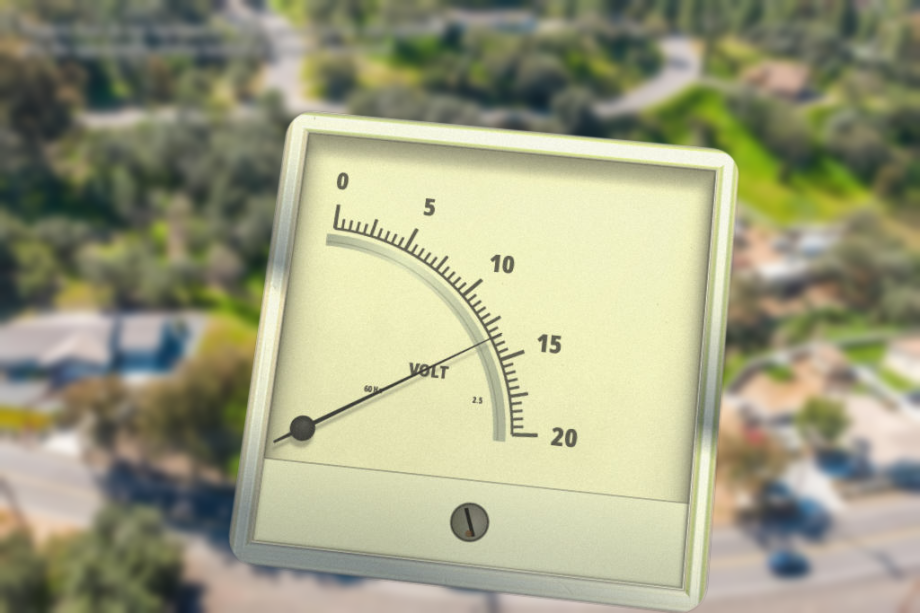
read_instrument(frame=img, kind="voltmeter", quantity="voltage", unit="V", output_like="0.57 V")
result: 13.5 V
